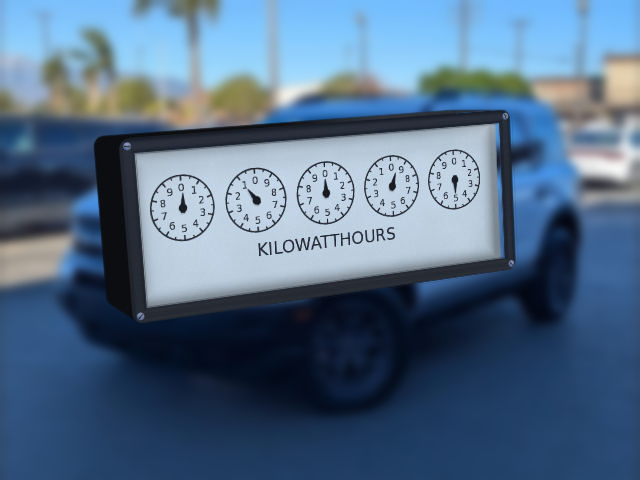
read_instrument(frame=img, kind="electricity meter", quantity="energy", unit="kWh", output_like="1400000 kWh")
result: 995 kWh
